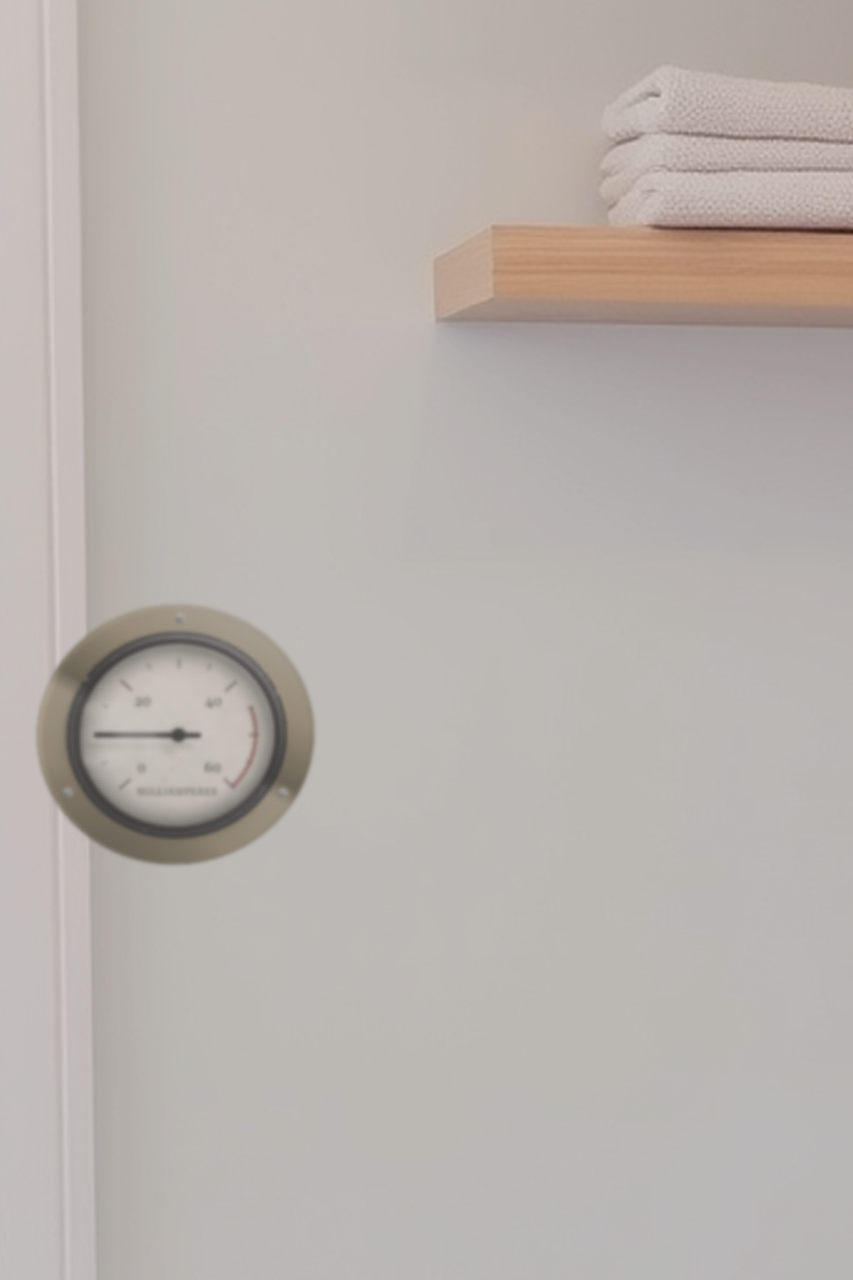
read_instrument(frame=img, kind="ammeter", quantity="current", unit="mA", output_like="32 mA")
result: 10 mA
